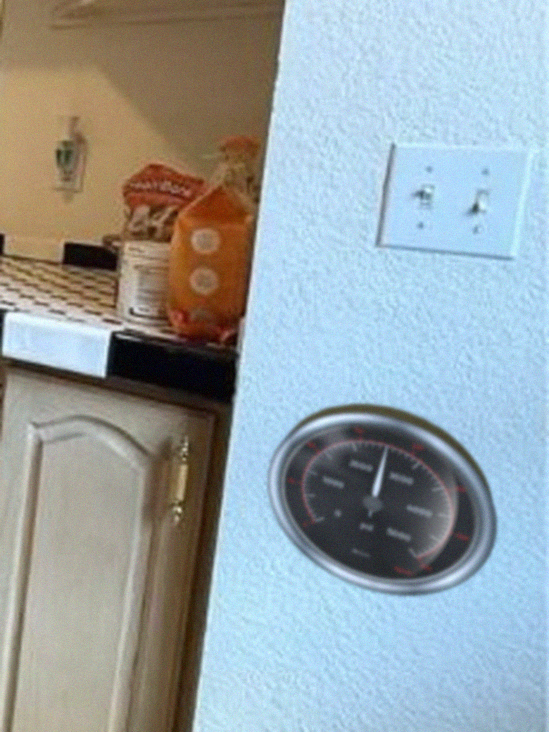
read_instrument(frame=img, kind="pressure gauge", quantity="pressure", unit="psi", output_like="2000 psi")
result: 2500 psi
